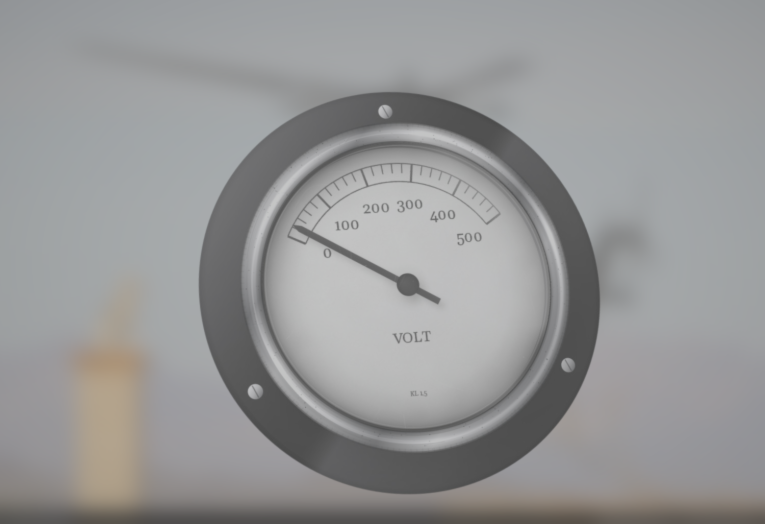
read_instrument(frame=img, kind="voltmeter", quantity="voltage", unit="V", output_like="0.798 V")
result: 20 V
